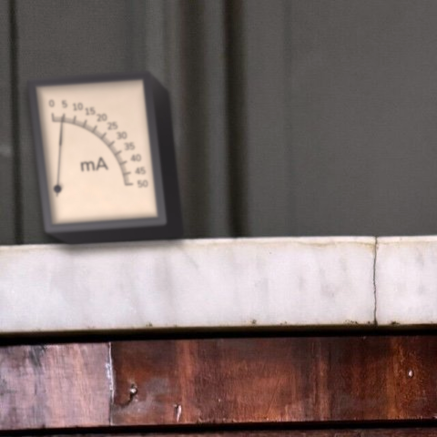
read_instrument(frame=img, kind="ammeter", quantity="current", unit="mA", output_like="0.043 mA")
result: 5 mA
